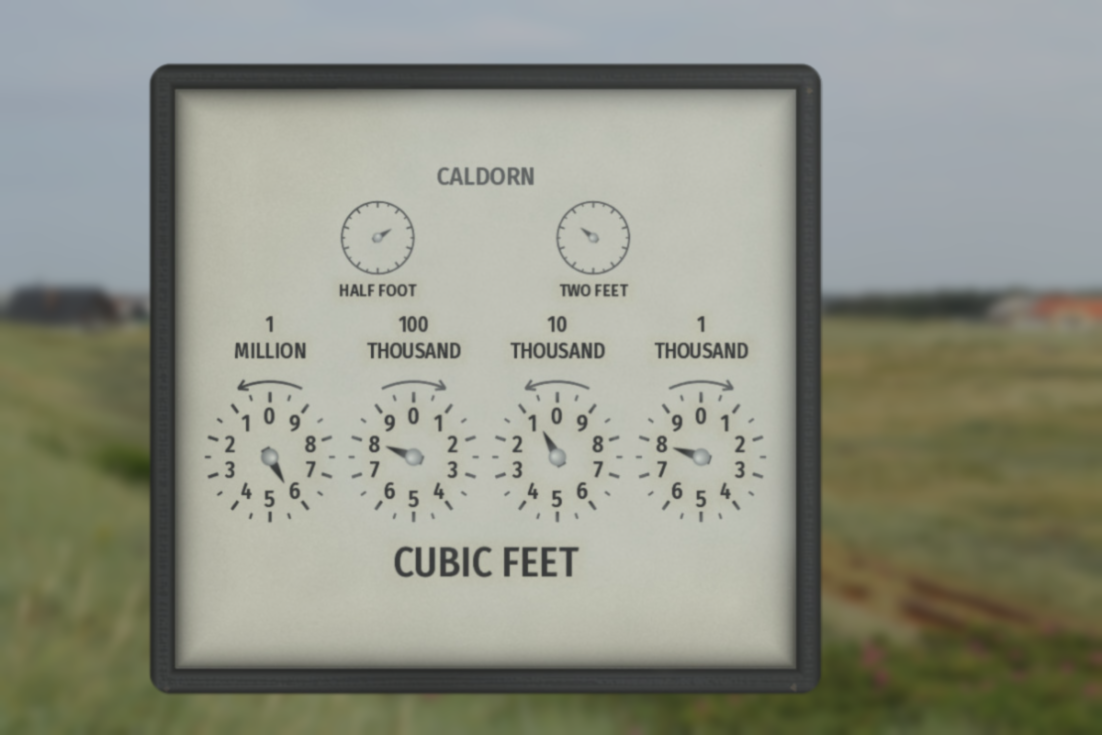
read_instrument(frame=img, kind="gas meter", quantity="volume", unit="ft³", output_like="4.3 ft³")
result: 580800 ft³
